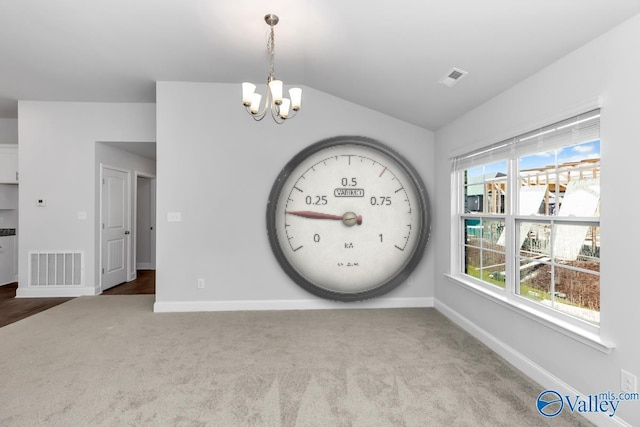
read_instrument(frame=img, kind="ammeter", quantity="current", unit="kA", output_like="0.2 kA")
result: 0.15 kA
